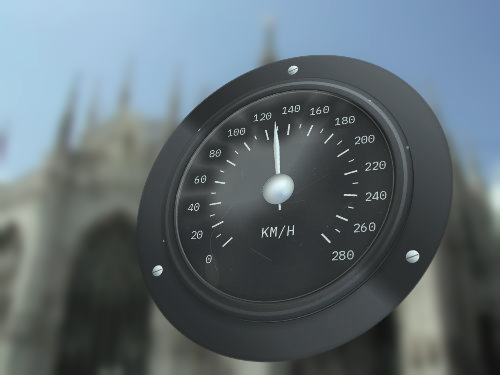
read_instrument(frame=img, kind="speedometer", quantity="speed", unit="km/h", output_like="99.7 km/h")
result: 130 km/h
